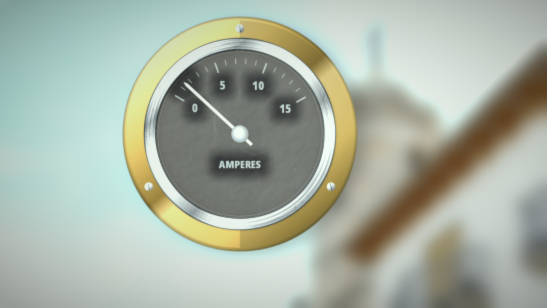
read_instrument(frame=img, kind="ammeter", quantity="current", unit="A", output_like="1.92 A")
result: 1.5 A
